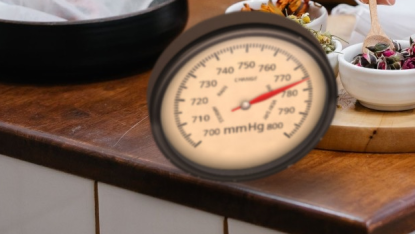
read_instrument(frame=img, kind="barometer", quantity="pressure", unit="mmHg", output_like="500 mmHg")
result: 775 mmHg
